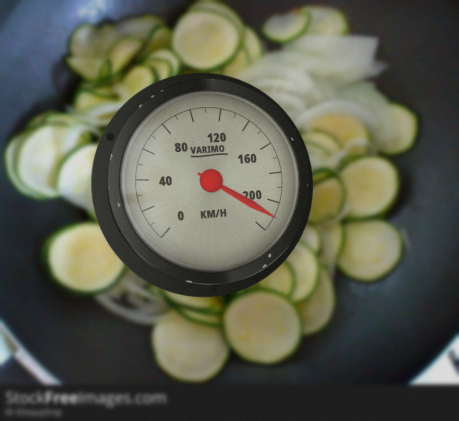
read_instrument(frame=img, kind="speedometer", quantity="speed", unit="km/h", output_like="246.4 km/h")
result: 210 km/h
